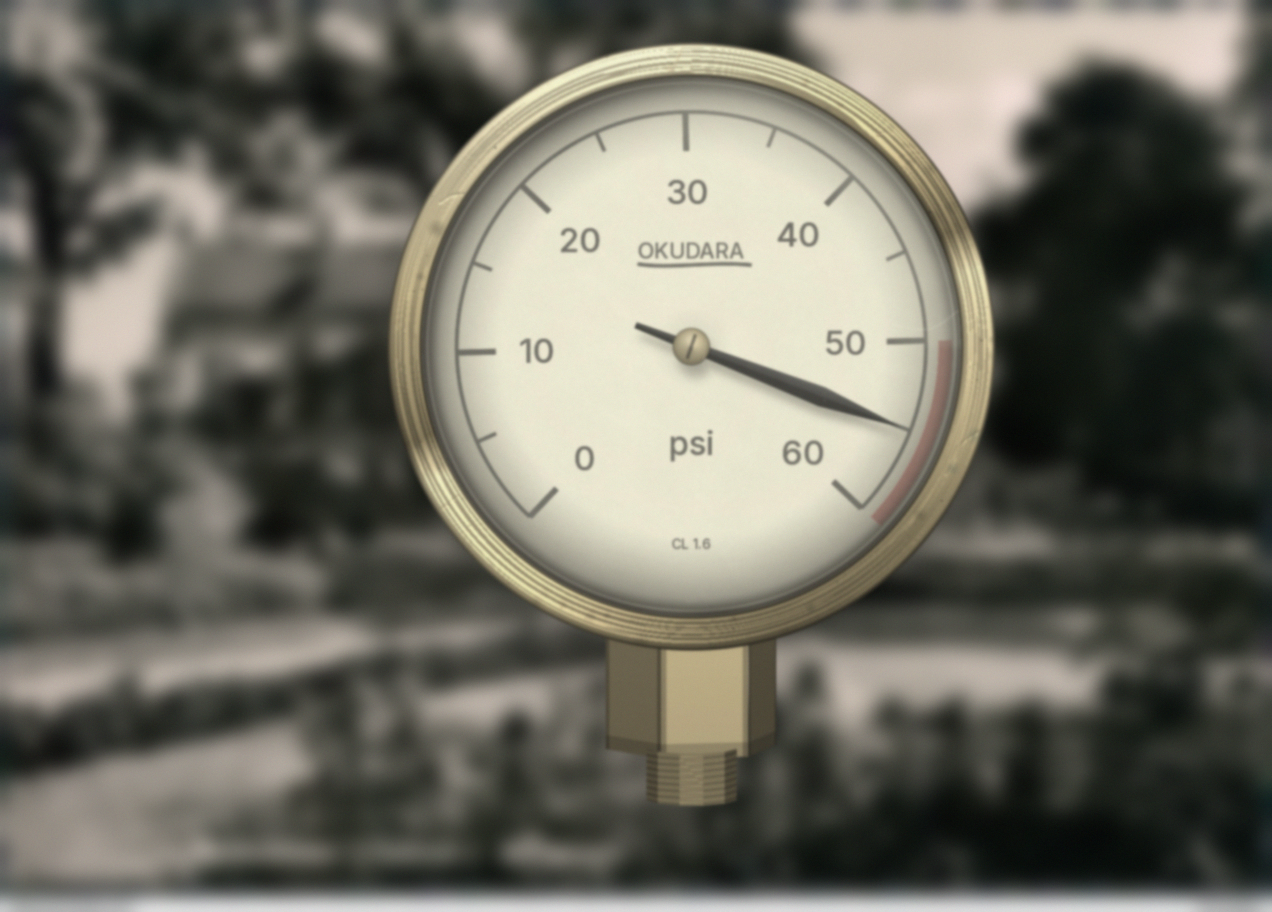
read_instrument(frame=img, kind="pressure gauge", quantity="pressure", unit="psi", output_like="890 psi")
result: 55 psi
